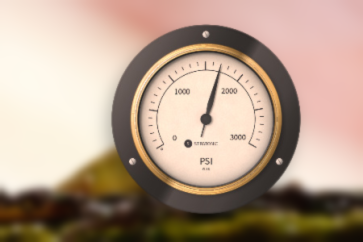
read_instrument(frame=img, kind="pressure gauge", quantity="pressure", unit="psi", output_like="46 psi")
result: 1700 psi
